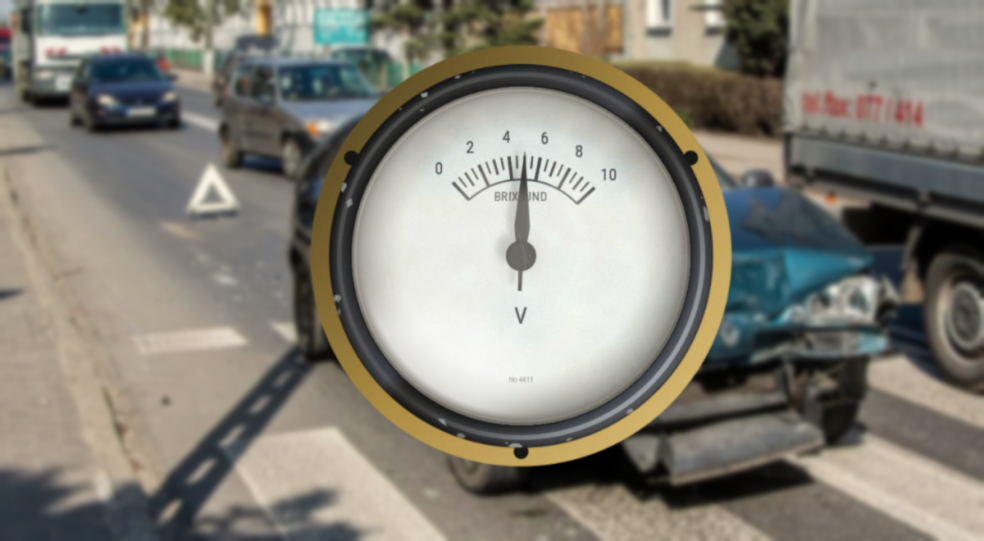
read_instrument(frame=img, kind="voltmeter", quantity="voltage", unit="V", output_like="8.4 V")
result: 5 V
